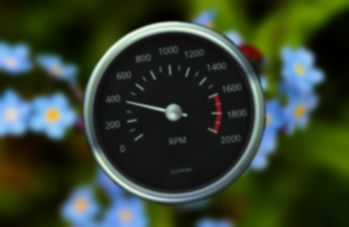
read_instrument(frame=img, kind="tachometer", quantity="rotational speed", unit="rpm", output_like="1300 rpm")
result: 400 rpm
